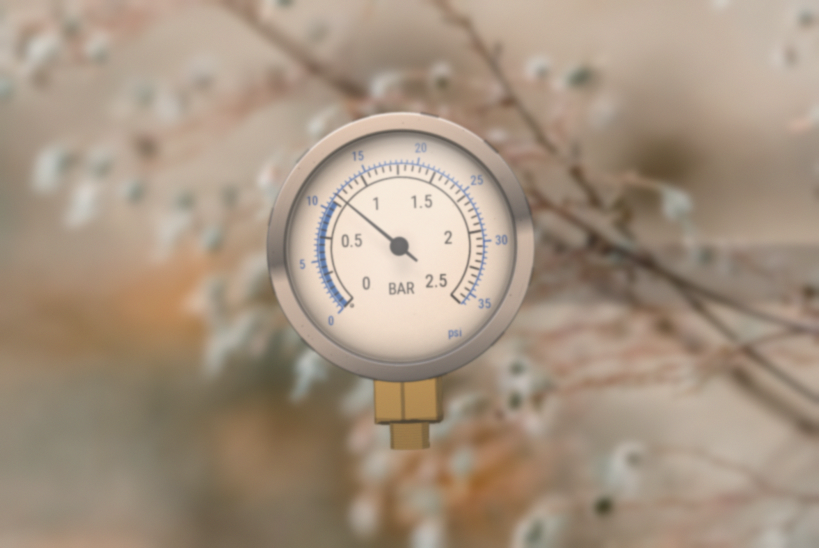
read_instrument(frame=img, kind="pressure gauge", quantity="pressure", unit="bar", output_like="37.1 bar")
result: 0.8 bar
